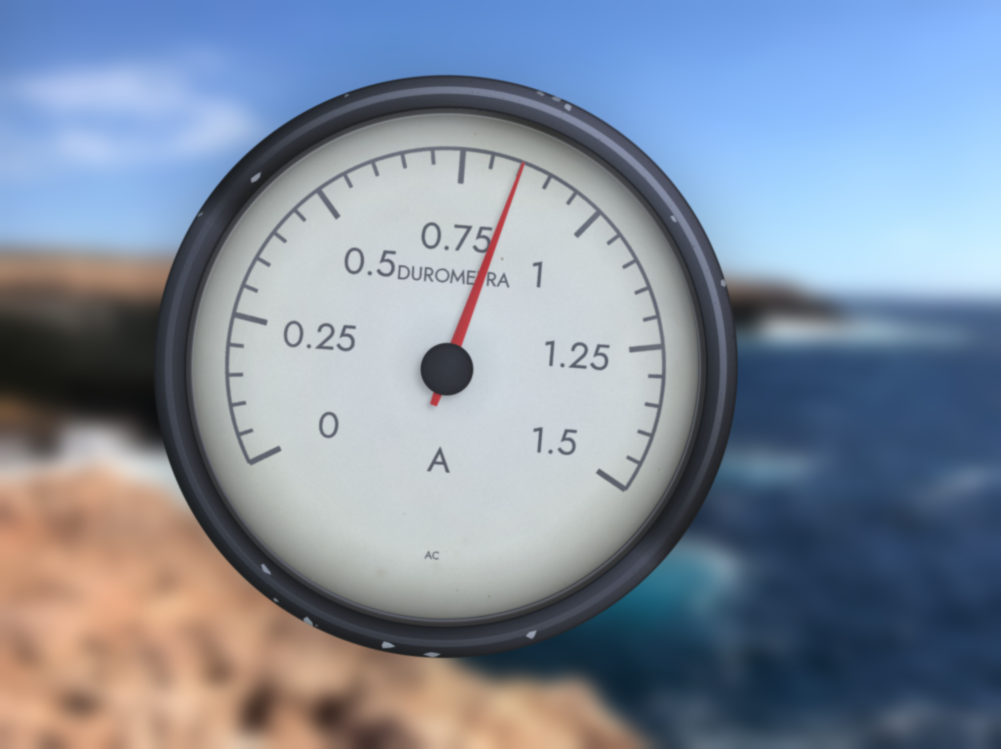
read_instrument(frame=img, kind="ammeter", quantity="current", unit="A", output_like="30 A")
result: 0.85 A
